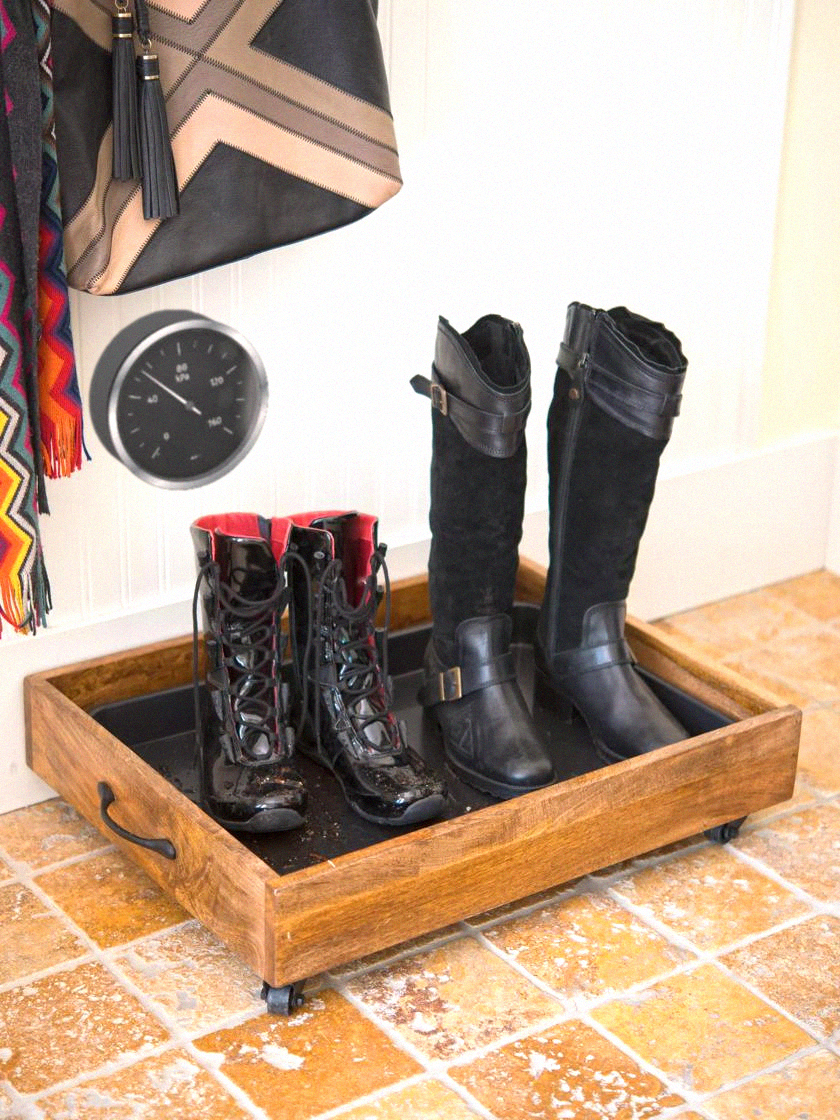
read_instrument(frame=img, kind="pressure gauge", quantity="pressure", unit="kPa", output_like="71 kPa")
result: 55 kPa
